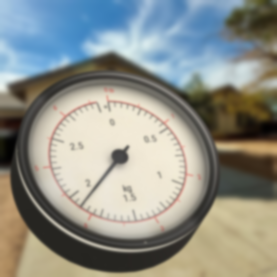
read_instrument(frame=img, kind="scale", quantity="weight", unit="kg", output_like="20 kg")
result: 1.9 kg
